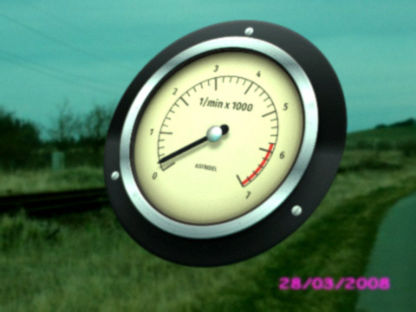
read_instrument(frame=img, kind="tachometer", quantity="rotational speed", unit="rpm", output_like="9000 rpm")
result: 200 rpm
